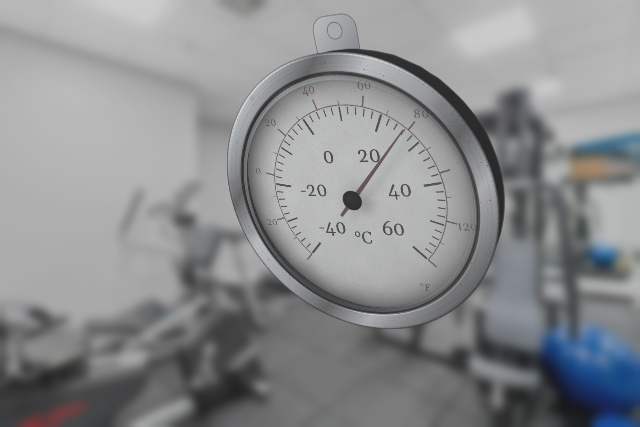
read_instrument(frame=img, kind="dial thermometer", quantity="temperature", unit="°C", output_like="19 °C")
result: 26 °C
